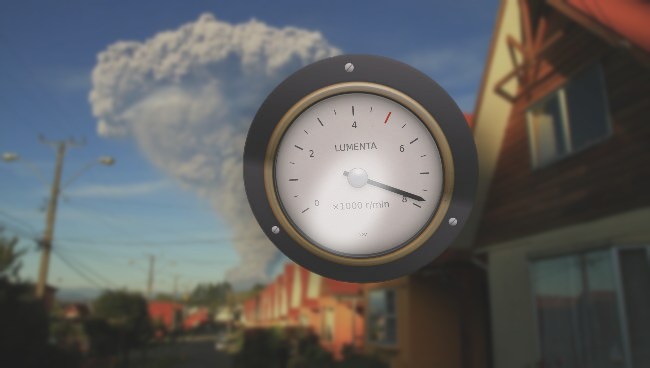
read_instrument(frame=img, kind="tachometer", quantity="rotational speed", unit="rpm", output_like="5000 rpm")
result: 7750 rpm
